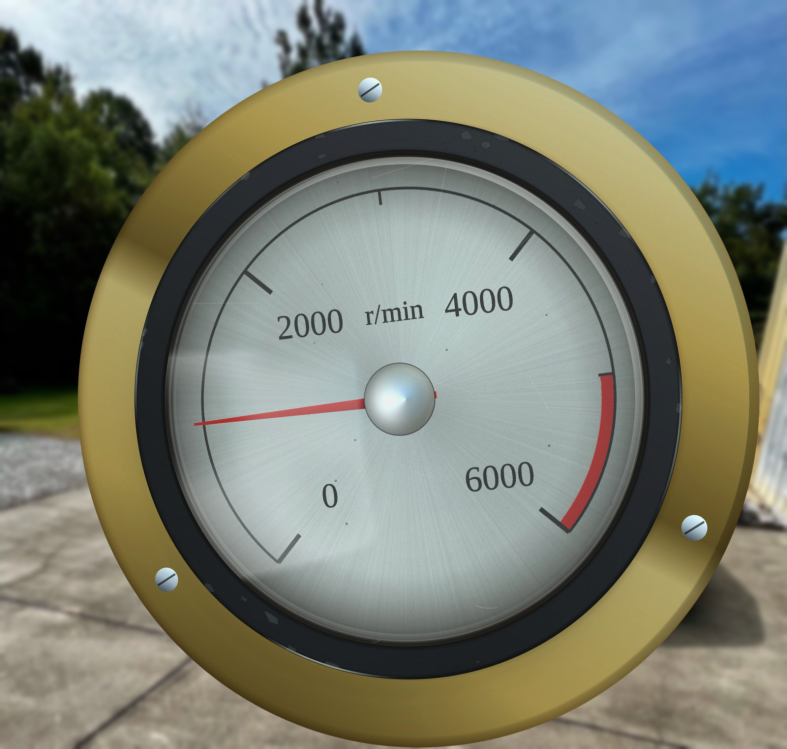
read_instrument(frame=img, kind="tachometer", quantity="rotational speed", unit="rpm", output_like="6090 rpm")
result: 1000 rpm
